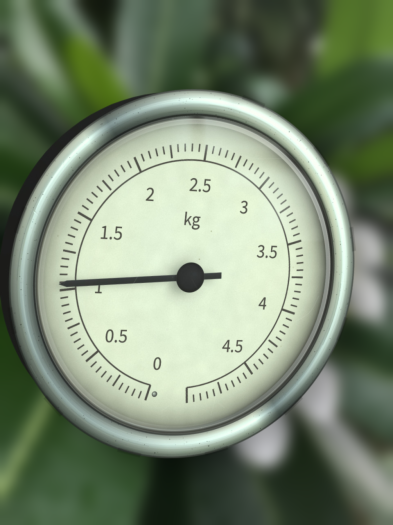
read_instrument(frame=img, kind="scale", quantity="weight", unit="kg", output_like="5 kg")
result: 1.05 kg
